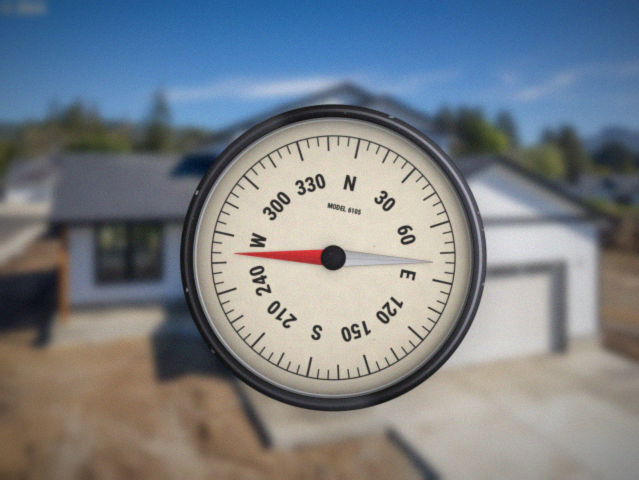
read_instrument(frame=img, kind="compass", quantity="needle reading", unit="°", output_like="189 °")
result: 260 °
